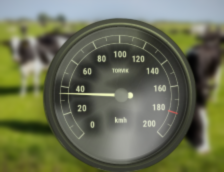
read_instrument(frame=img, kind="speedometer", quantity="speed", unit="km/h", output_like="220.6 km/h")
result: 35 km/h
